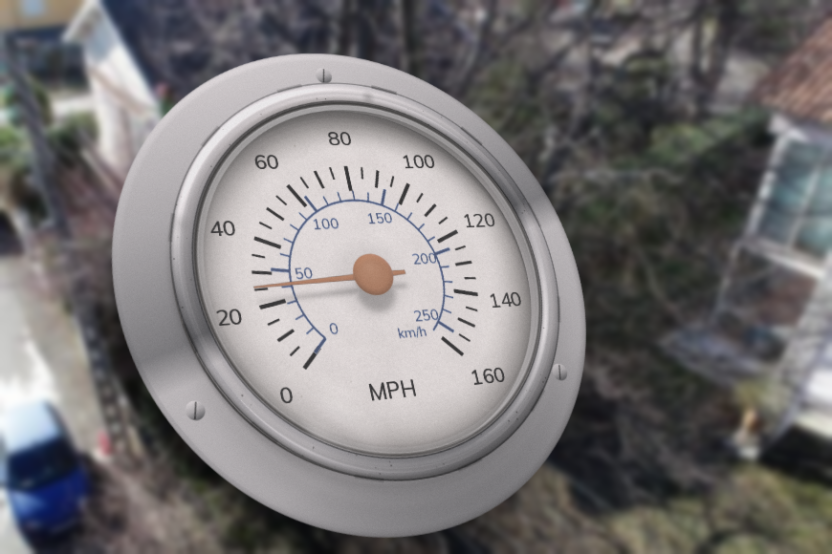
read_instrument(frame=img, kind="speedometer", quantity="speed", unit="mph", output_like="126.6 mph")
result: 25 mph
